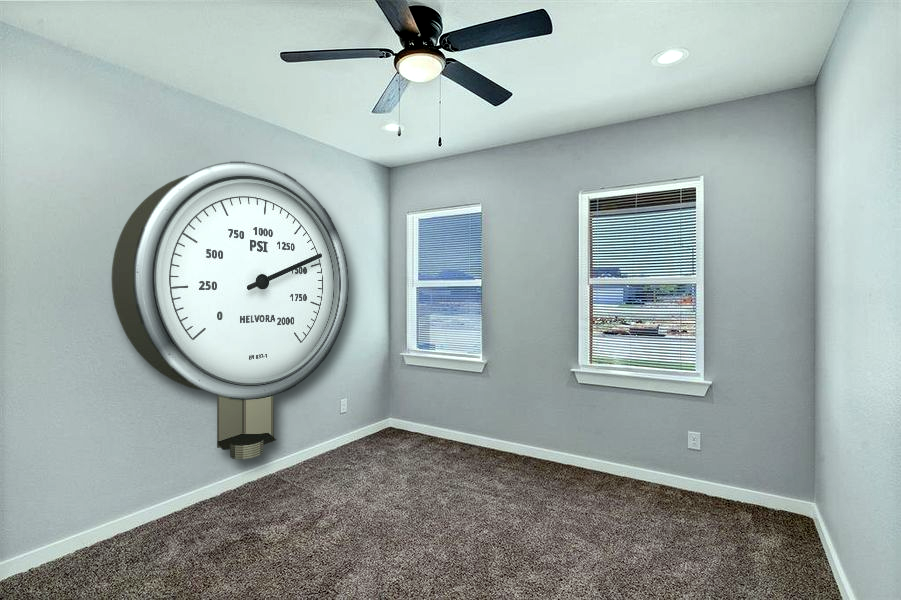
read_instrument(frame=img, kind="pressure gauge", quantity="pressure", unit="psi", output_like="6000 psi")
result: 1450 psi
